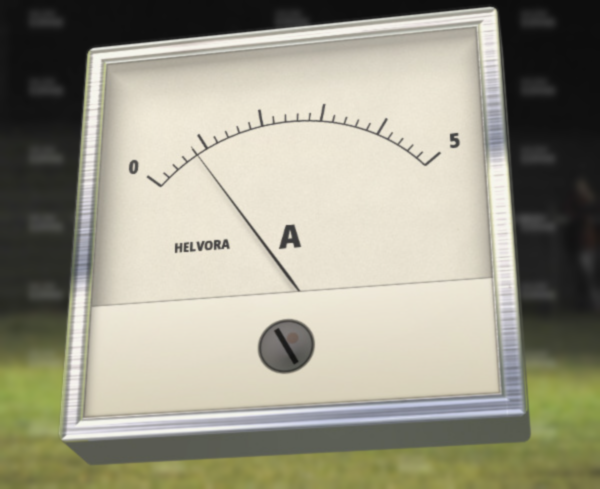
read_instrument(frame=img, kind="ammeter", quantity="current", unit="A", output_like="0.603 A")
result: 0.8 A
